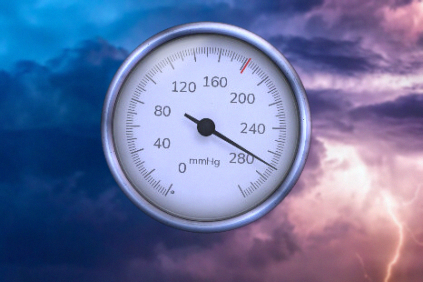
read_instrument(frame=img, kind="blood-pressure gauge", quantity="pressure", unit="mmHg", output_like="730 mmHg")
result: 270 mmHg
